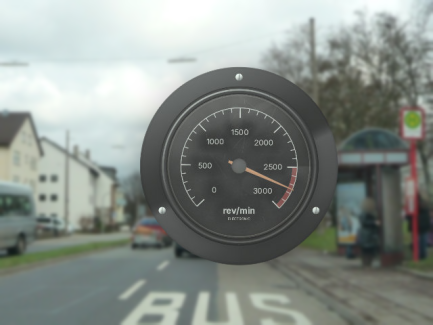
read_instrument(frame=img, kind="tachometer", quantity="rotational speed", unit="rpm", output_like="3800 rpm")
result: 2750 rpm
